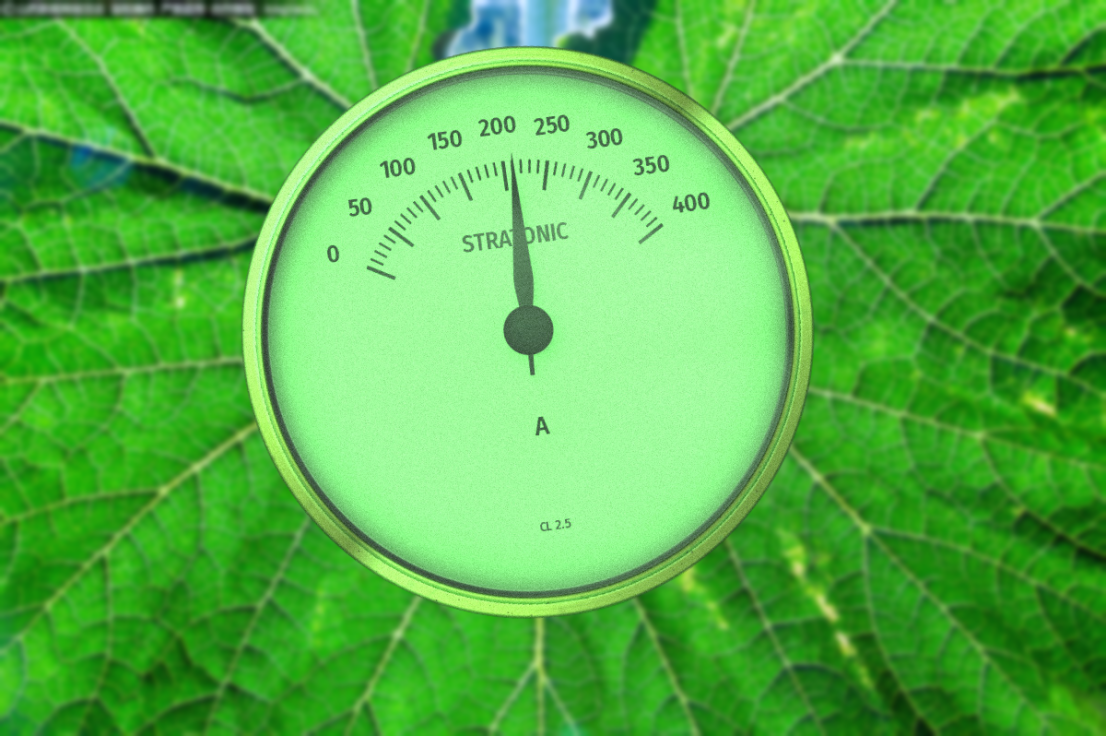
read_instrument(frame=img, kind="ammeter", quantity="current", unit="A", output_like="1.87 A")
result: 210 A
